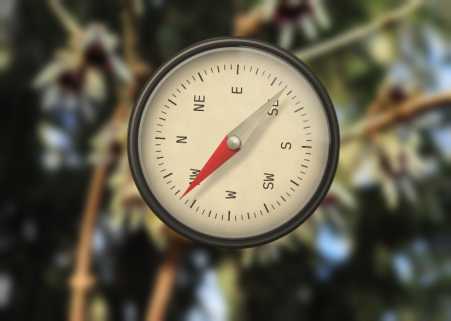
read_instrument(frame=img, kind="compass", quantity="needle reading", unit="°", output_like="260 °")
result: 310 °
